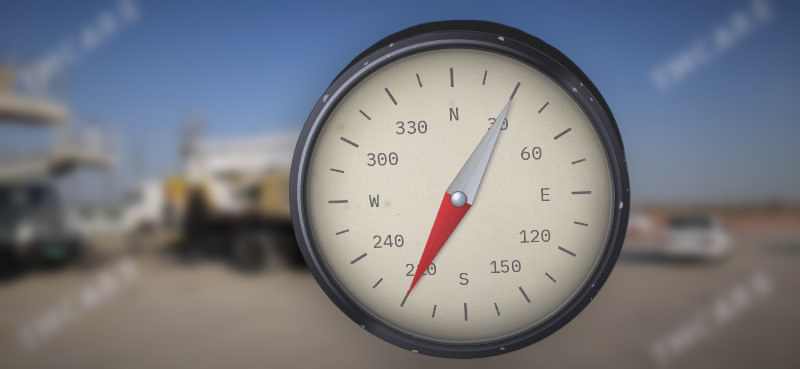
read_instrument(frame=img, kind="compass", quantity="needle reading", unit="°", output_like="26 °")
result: 210 °
